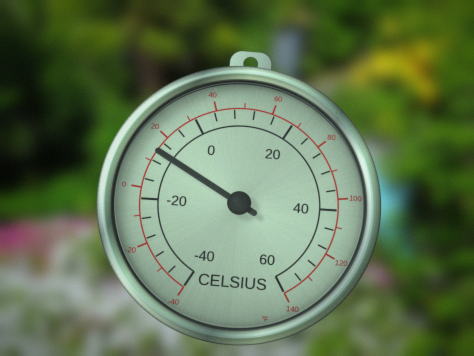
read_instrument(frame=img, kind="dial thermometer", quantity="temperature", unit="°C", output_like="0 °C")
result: -10 °C
